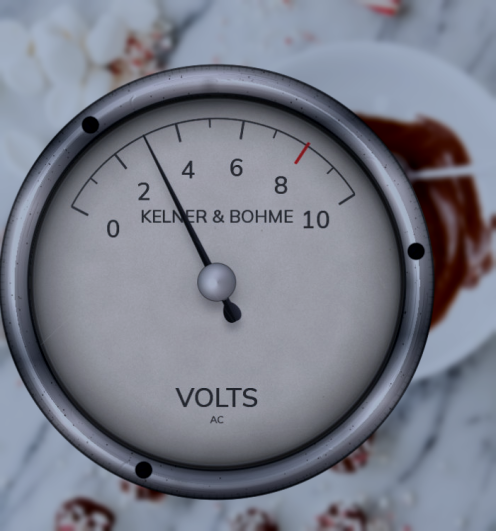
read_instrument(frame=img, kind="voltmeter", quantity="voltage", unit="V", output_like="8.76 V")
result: 3 V
